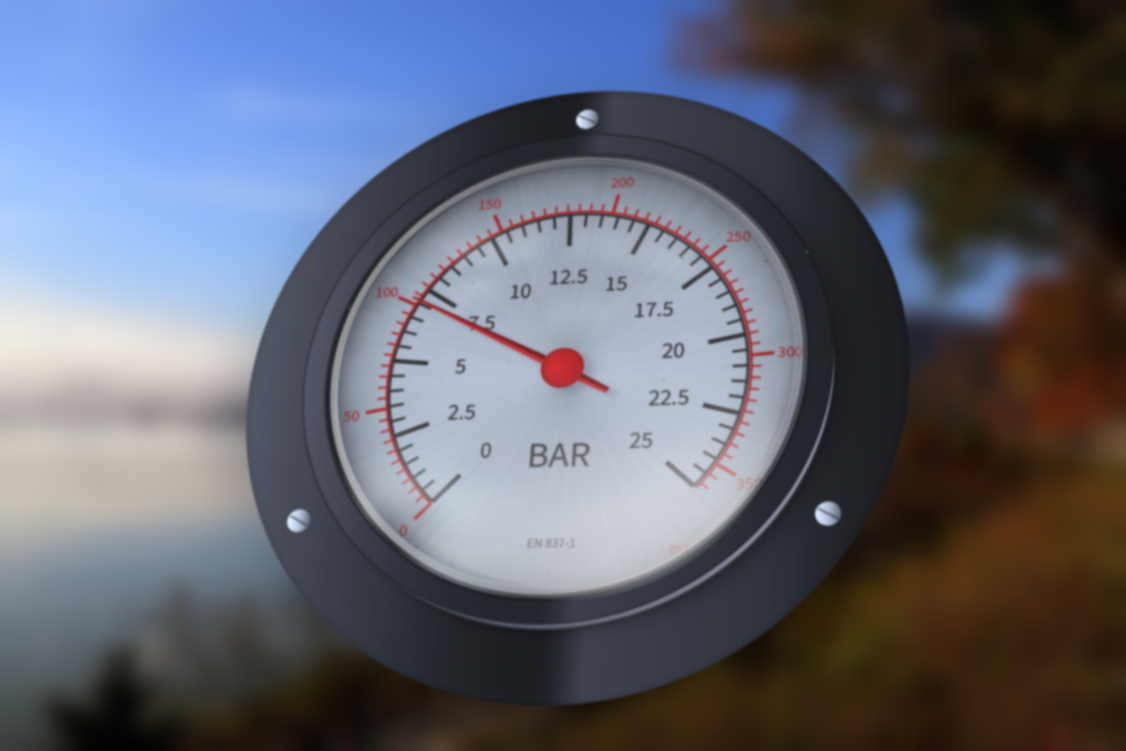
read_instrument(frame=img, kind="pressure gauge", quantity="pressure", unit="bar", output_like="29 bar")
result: 7 bar
